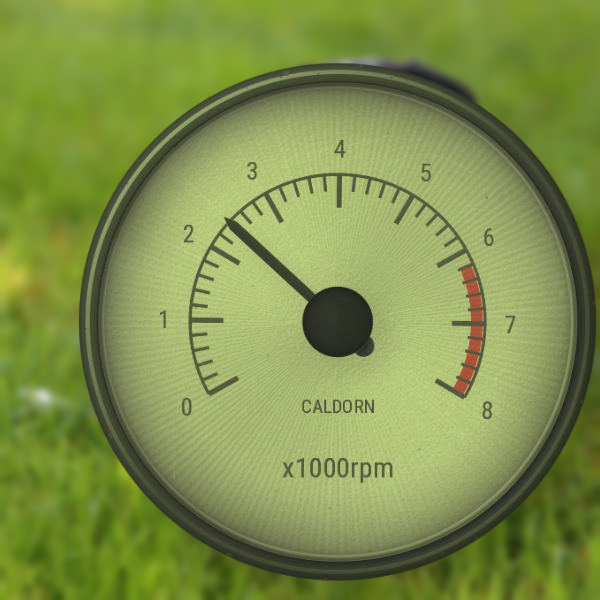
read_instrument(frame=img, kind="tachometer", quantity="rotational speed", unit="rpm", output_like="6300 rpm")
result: 2400 rpm
